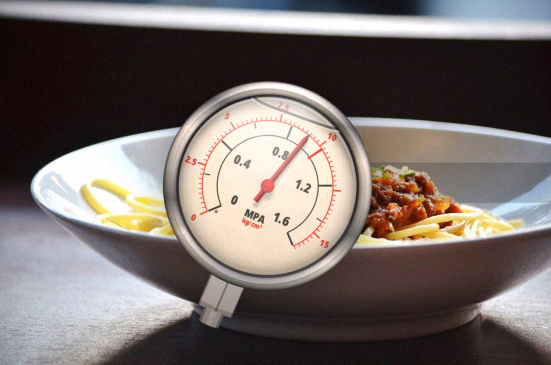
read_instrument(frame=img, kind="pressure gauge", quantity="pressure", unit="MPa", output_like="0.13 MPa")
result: 0.9 MPa
